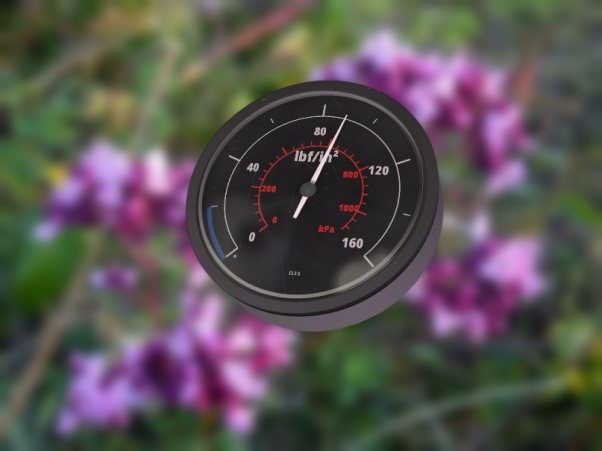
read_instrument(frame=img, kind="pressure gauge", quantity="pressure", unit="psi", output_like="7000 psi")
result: 90 psi
